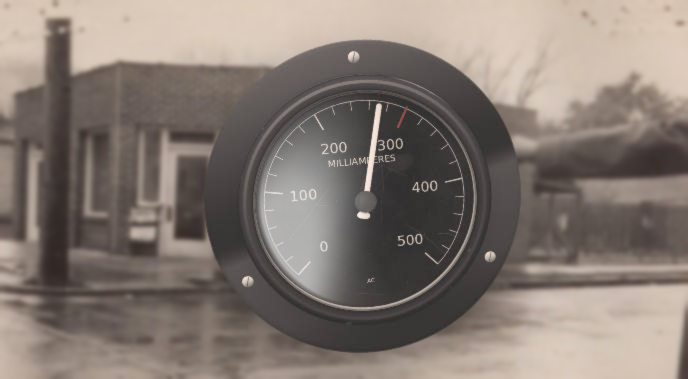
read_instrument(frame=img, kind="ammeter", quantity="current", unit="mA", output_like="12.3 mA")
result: 270 mA
